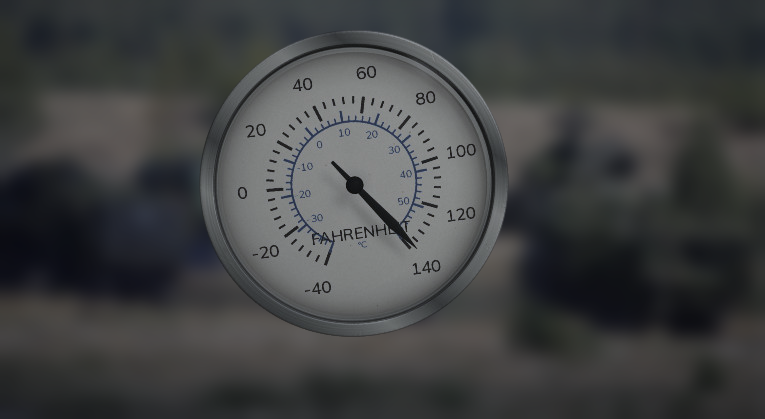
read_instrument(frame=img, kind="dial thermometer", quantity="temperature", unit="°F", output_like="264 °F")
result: 138 °F
